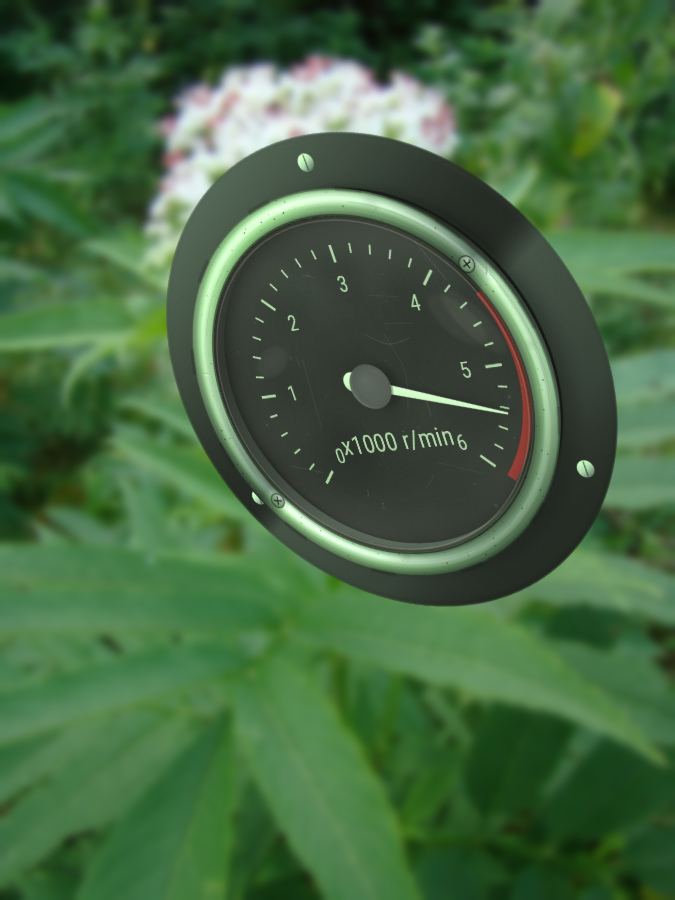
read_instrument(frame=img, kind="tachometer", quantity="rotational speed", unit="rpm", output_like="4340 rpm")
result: 5400 rpm
